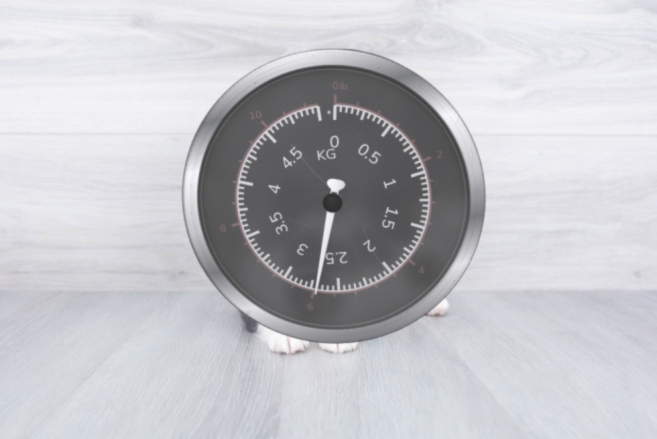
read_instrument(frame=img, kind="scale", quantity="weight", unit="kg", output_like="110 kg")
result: 2.7 kg
